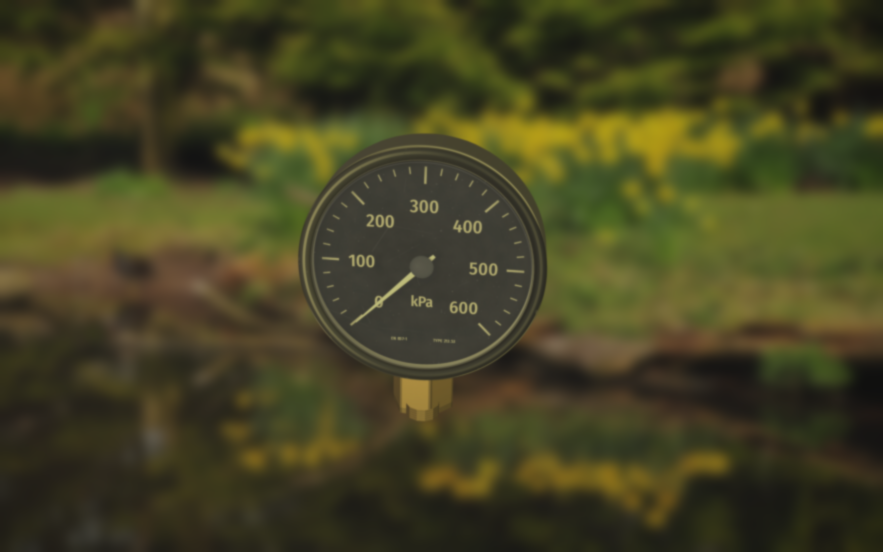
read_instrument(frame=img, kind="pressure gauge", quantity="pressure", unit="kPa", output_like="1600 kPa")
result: 0 kPa
